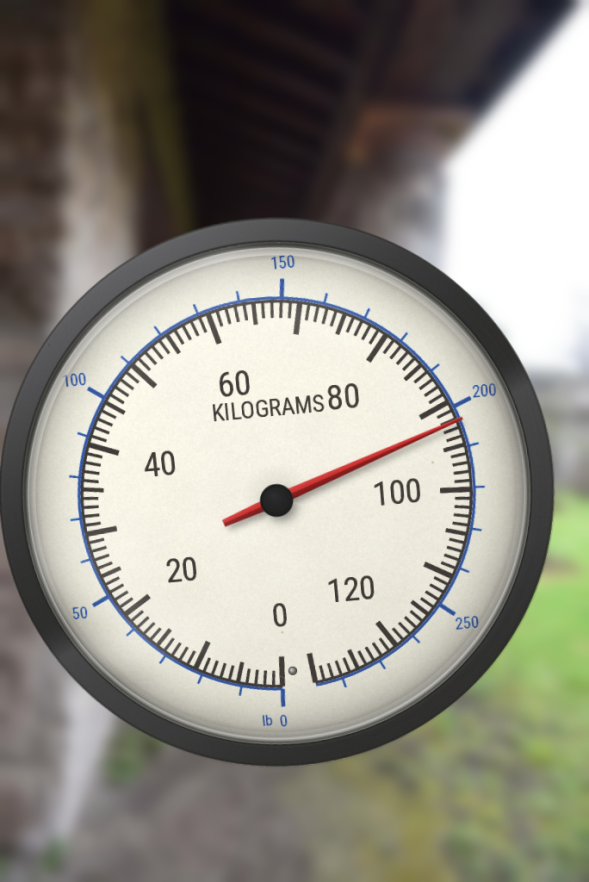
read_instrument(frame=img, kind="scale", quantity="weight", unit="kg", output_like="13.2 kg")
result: 92 kg
